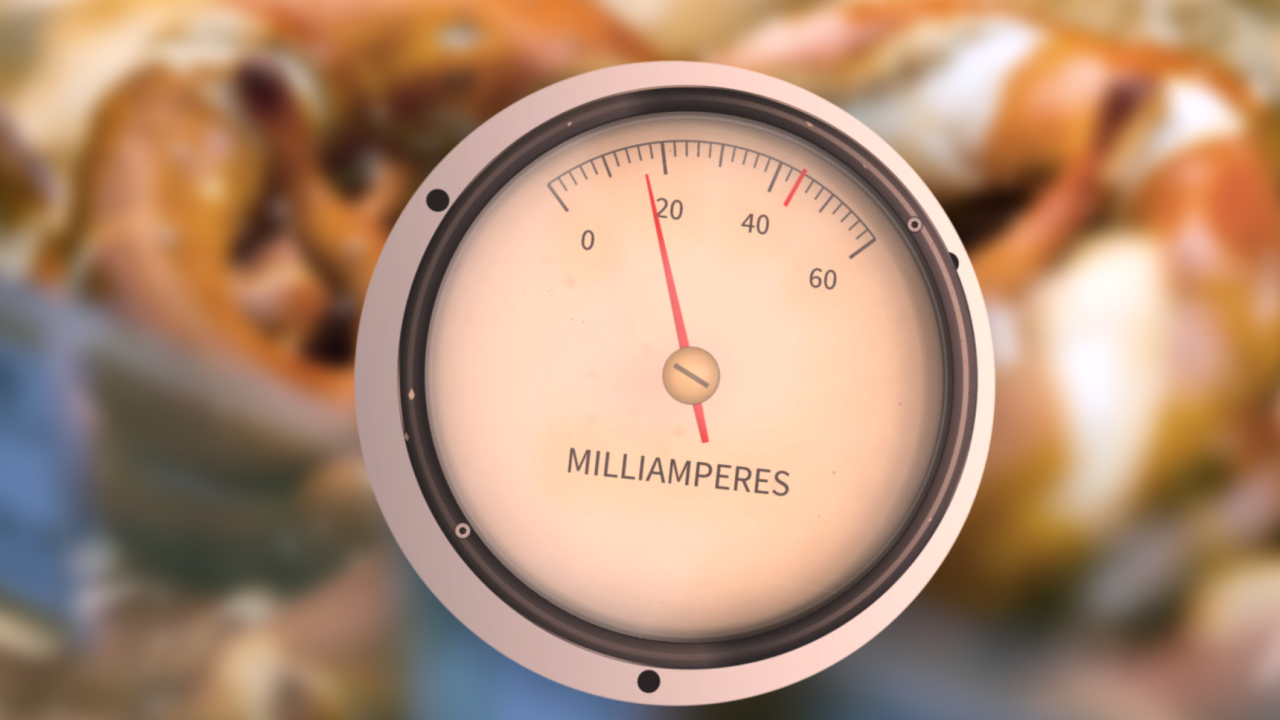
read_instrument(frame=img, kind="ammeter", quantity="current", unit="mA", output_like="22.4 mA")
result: 16 mA
